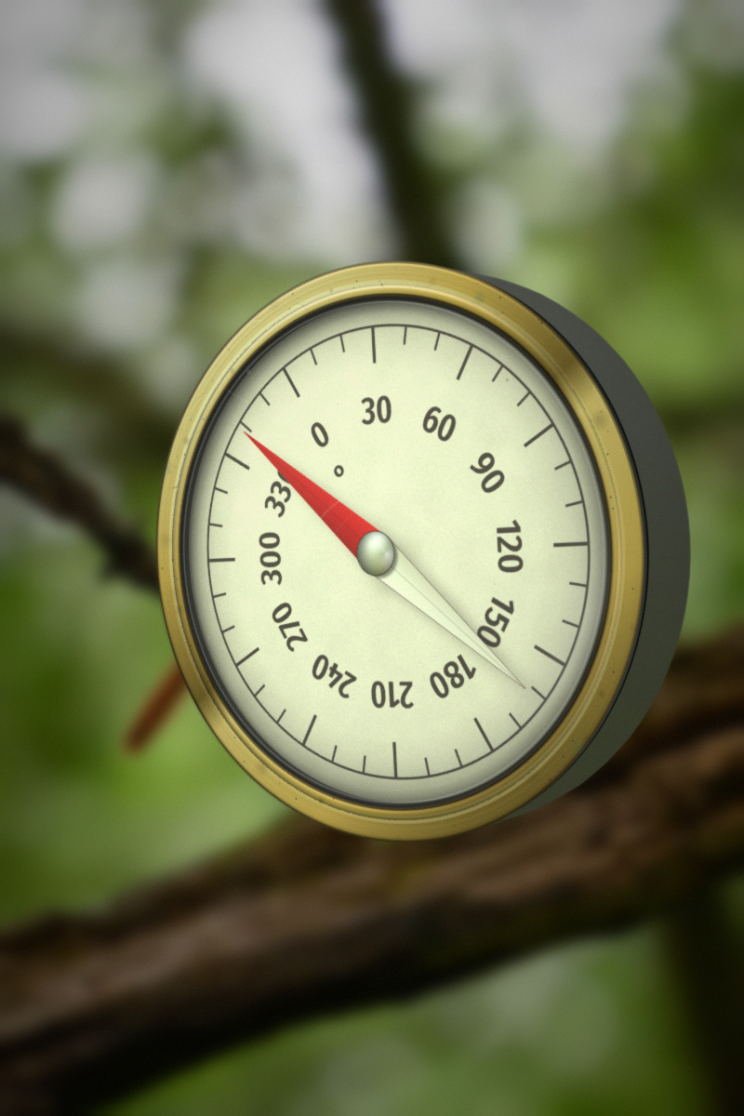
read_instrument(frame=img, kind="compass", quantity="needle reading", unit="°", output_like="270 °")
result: 340 °
